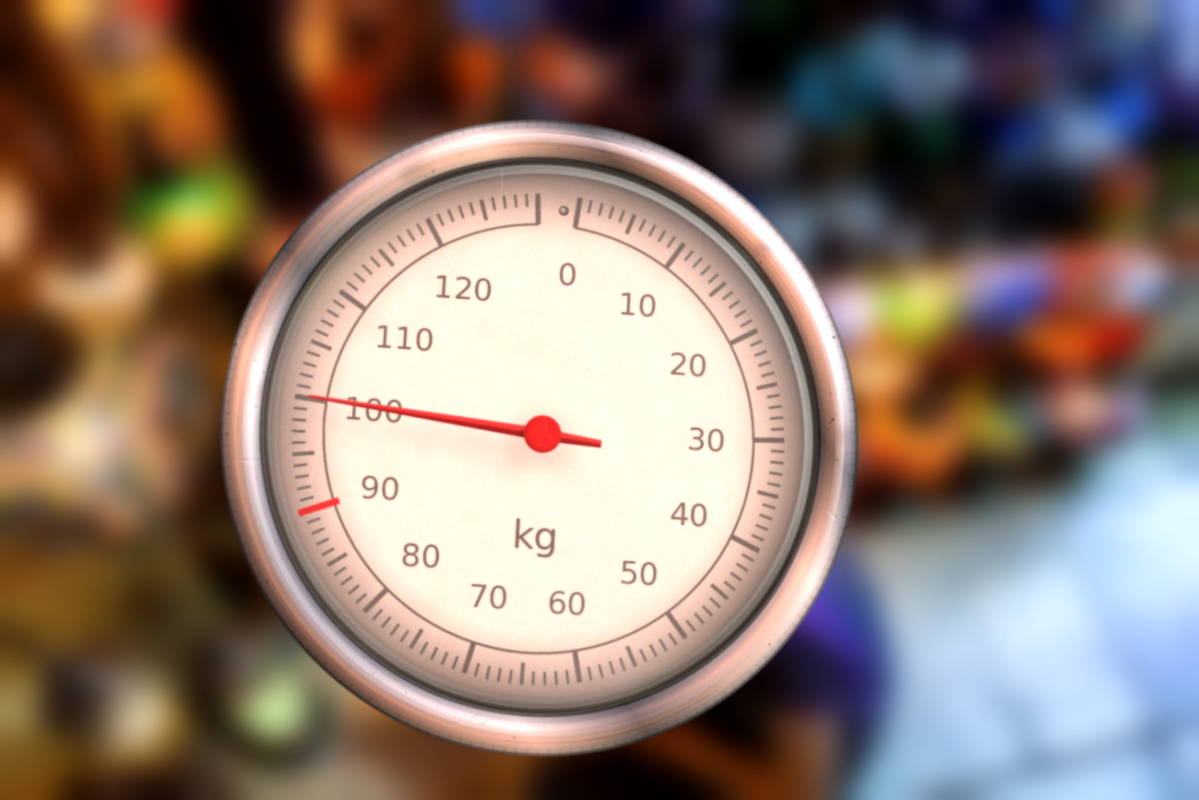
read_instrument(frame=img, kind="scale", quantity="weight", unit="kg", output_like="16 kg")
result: 100 kg
